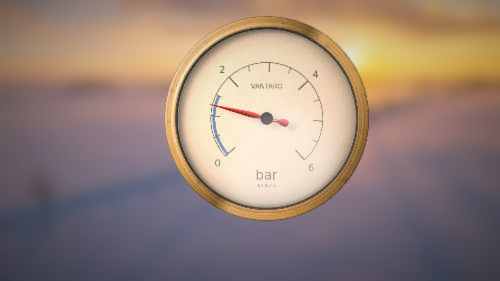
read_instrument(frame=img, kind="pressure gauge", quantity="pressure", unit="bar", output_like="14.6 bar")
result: 1.25 bar
